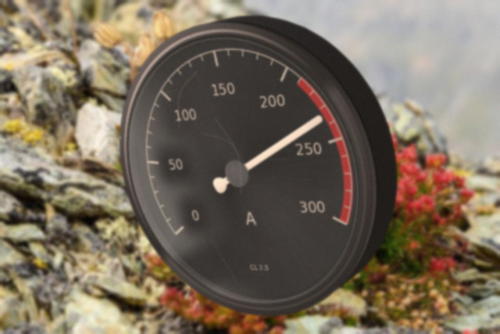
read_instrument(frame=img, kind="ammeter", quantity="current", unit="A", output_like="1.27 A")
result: 235 A
